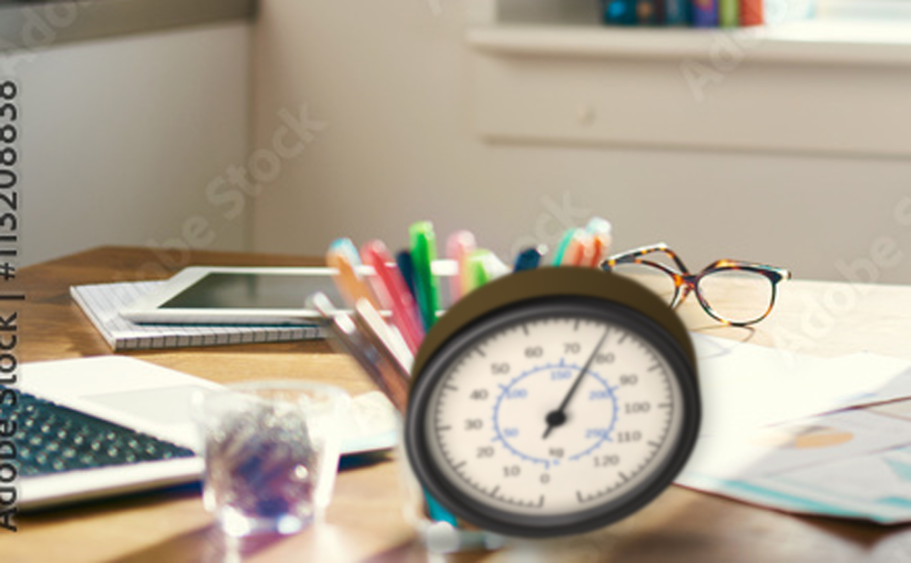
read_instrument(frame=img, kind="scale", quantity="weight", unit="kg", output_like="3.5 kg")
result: 76 kg
